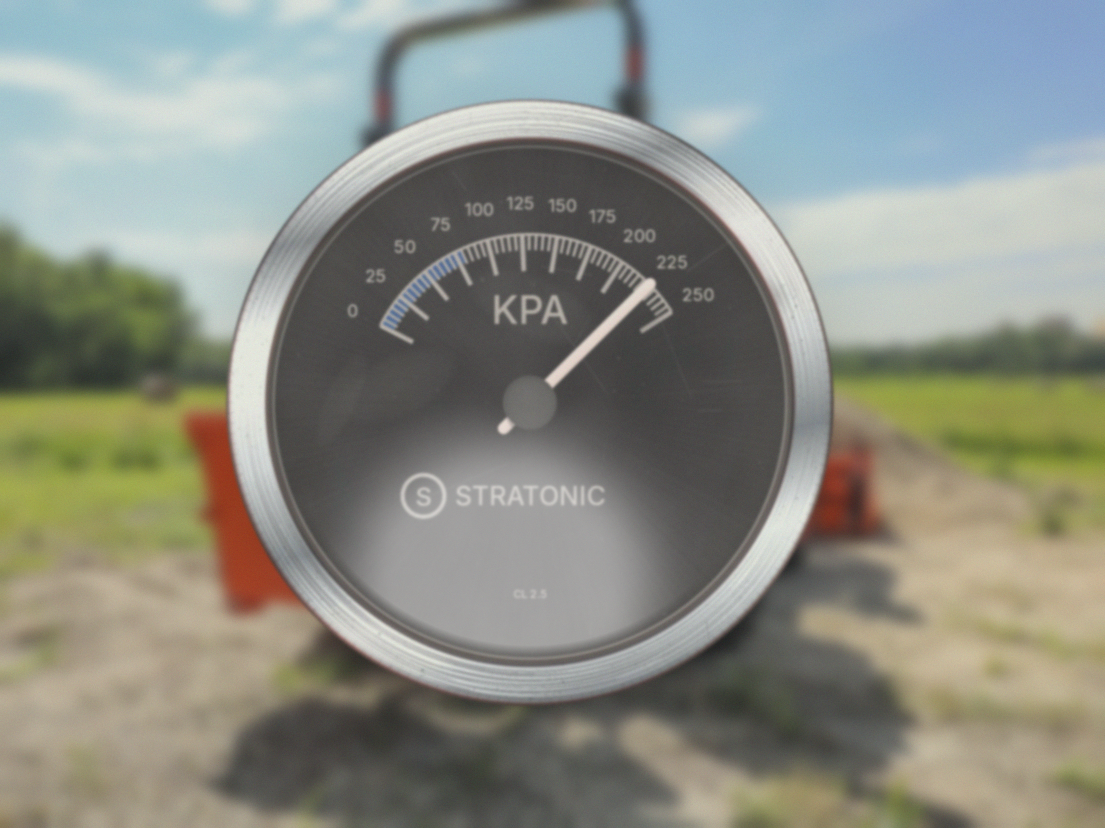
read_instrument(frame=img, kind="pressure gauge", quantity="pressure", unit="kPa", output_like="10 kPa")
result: 225 kPa
